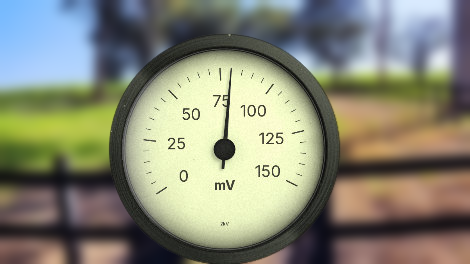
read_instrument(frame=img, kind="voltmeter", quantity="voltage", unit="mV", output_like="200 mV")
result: 80 mV
